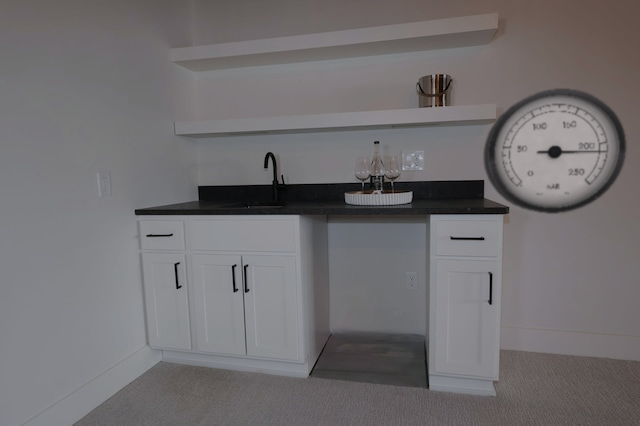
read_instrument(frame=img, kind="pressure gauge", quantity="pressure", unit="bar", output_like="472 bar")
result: 210 bar
